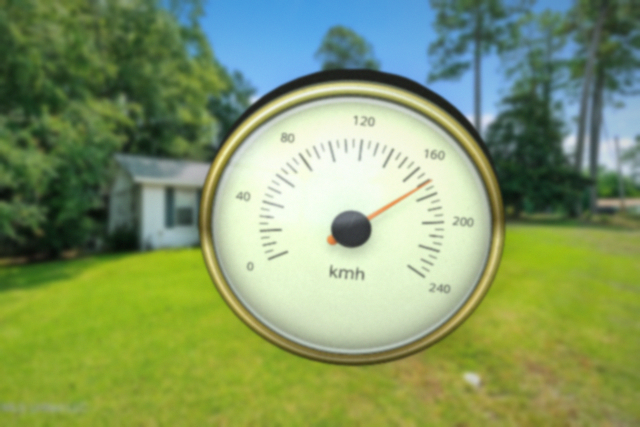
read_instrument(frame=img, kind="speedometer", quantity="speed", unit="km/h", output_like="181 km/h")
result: 170 km/h
